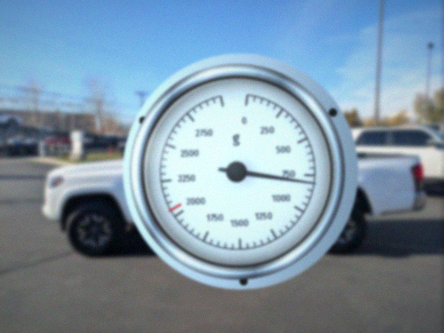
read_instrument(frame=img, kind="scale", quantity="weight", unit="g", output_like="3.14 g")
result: 800 g
